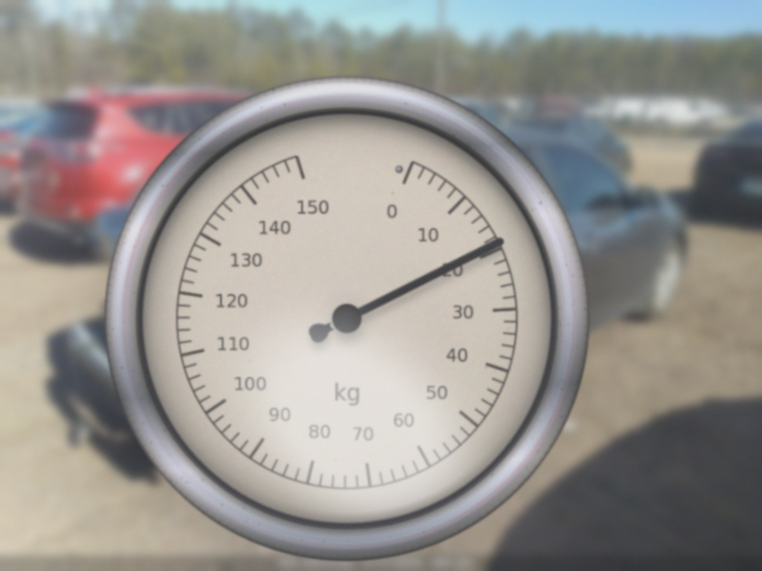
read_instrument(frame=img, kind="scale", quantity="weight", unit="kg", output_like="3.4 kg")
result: 19 kg
